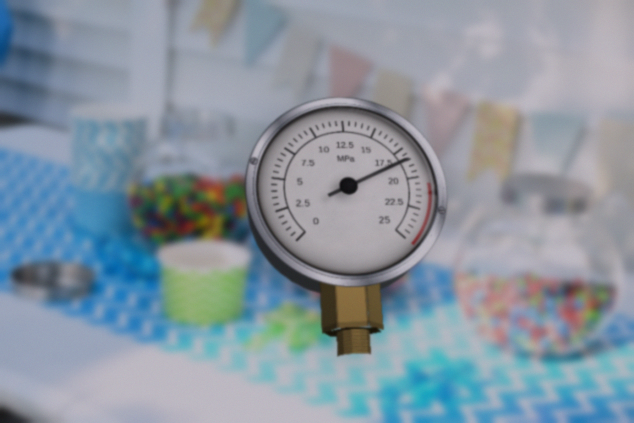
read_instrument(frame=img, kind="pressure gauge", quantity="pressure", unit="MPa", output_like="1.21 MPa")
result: 18.5 MPa
